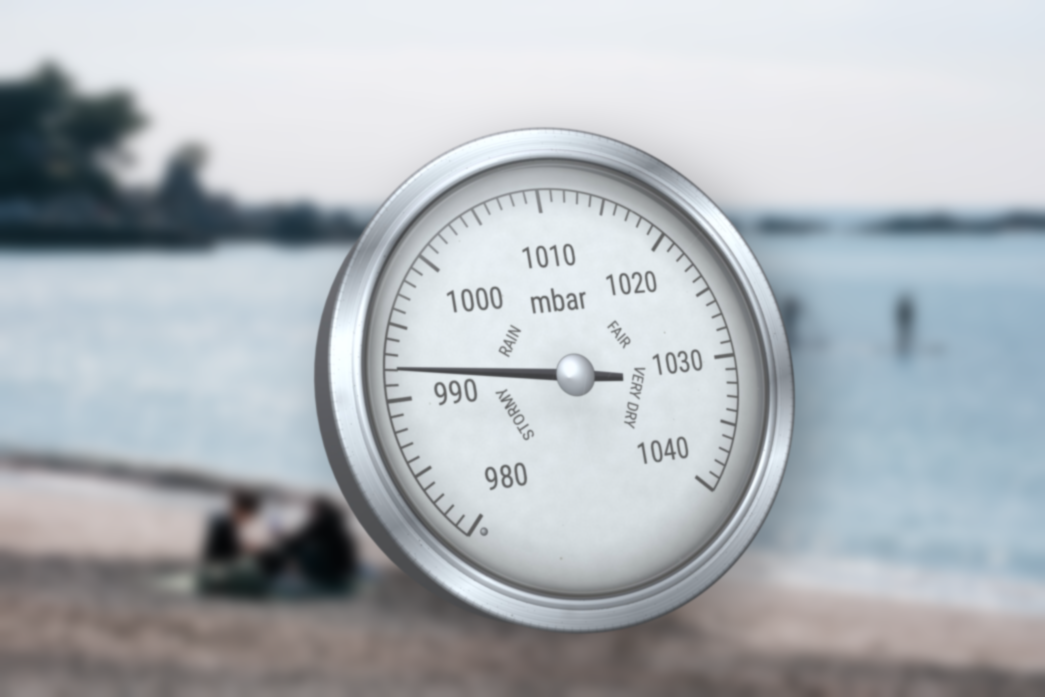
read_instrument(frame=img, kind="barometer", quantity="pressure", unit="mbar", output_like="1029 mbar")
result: 992 mbar
